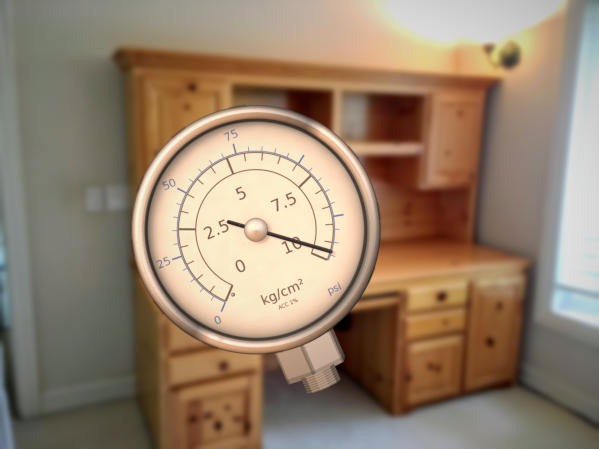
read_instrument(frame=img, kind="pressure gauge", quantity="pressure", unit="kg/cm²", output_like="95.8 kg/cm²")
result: 9.75 kg/cm²
